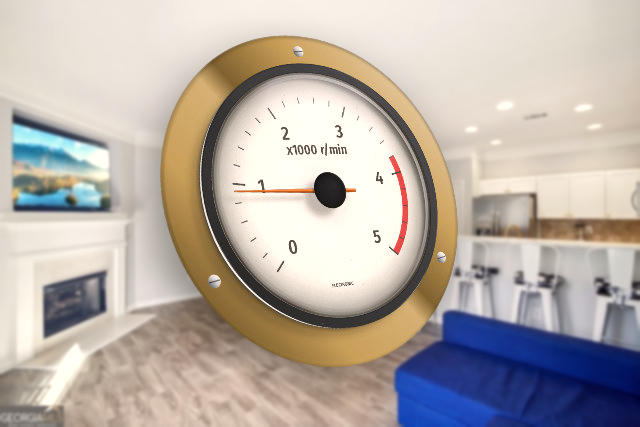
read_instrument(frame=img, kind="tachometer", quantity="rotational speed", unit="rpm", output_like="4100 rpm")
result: 900 rpm
